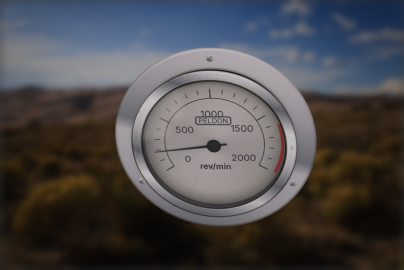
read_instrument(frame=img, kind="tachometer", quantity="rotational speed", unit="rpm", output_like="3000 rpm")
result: 200 rpm
